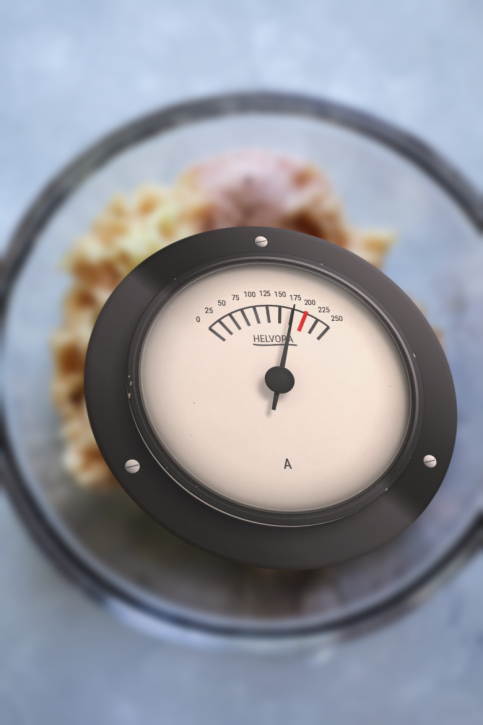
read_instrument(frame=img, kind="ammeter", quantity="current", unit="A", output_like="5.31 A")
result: 175 A
